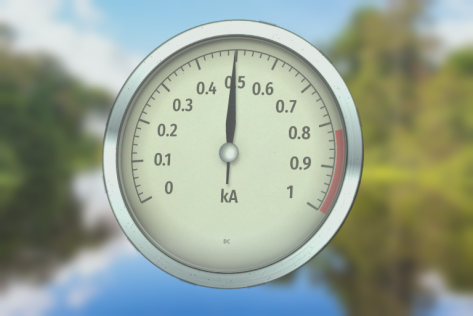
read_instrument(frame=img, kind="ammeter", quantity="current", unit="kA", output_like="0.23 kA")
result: 0.5 kA
